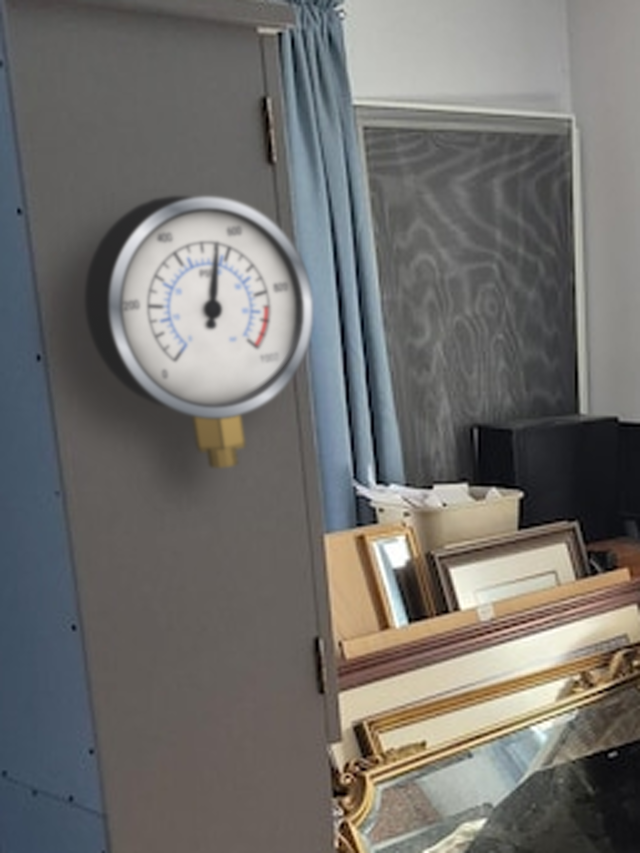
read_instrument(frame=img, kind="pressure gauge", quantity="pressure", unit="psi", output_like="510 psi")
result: 550 psi
